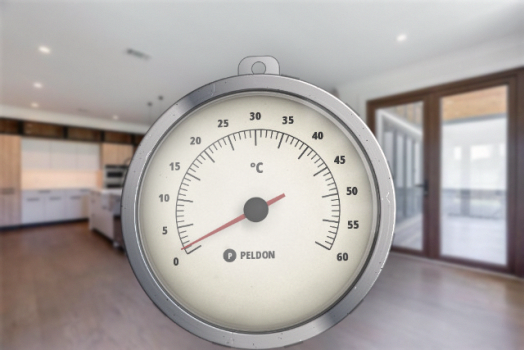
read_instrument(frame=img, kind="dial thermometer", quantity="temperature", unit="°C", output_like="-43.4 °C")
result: 1 °C
